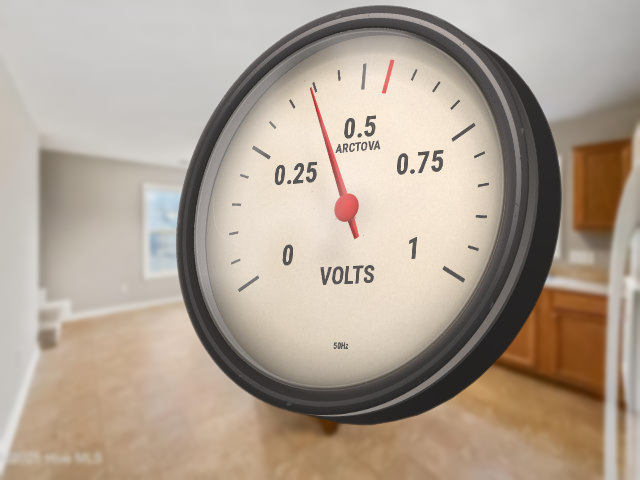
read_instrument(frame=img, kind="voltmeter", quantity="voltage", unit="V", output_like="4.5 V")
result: 0.4 V
